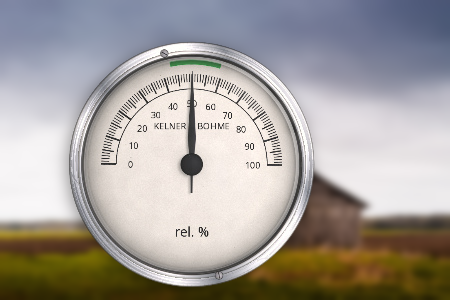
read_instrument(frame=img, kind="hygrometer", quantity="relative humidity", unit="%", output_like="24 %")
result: 50 %
